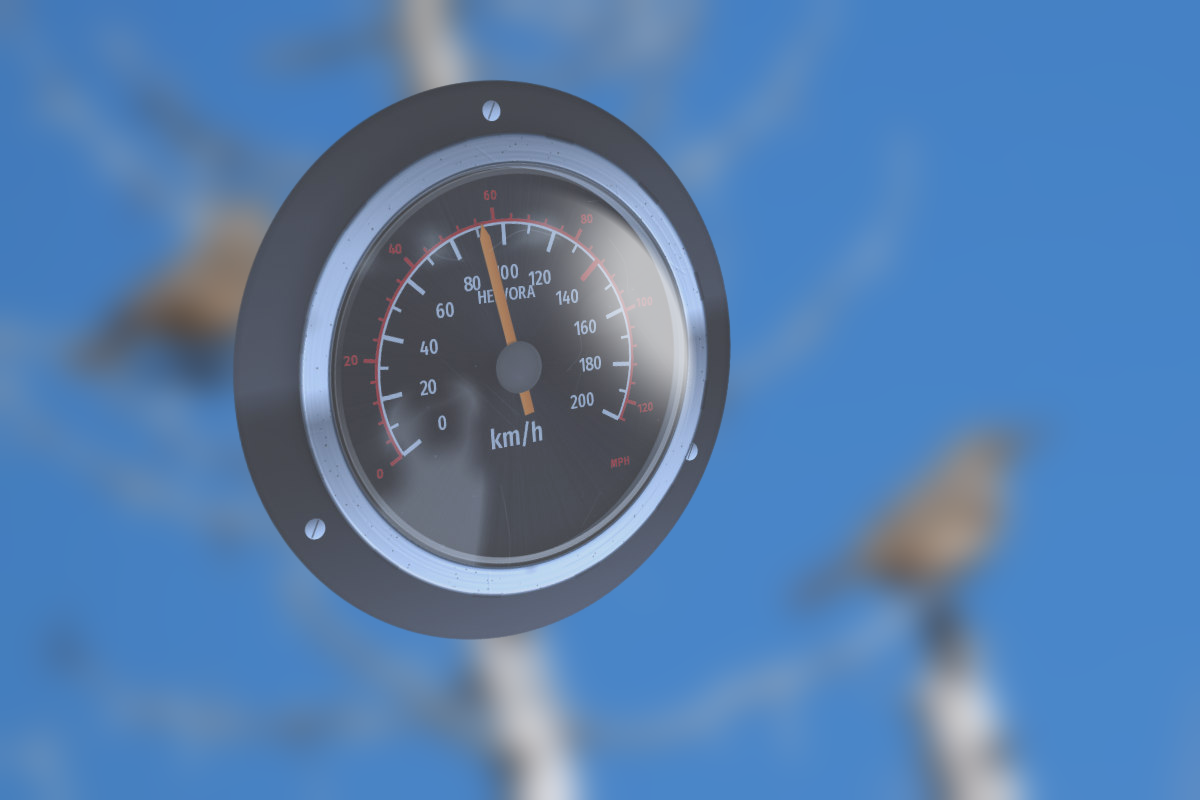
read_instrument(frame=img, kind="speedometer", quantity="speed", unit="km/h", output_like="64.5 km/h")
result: 90 km/h
